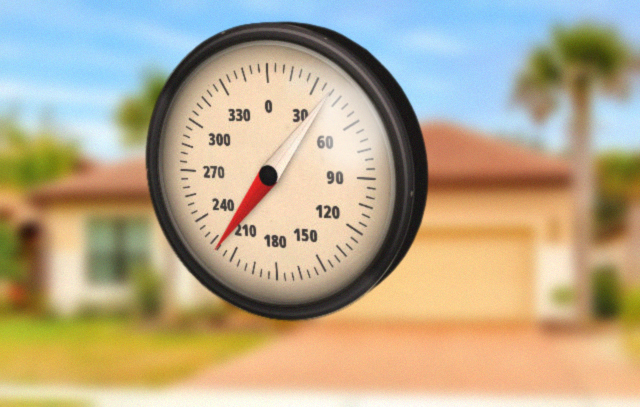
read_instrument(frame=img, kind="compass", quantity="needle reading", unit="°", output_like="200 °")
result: 220 °
